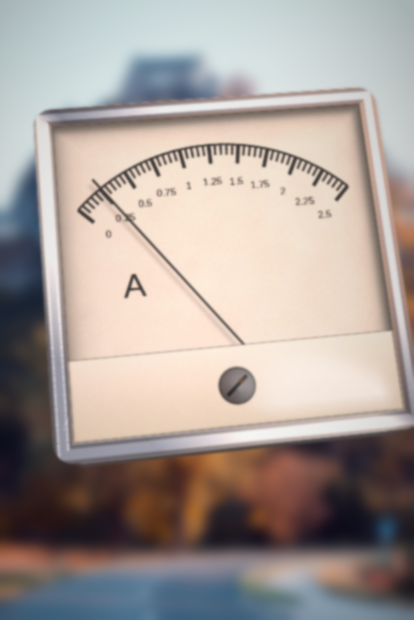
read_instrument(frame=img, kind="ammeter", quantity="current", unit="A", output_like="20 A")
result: 0.25 A
